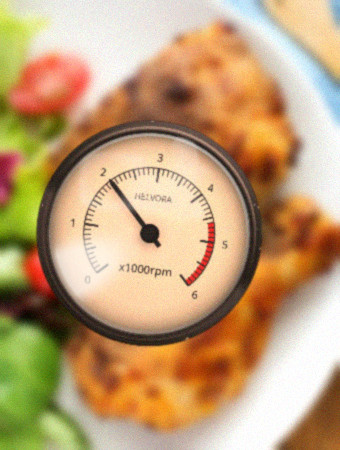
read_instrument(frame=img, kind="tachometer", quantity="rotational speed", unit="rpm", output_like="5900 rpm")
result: 2000 rpm
